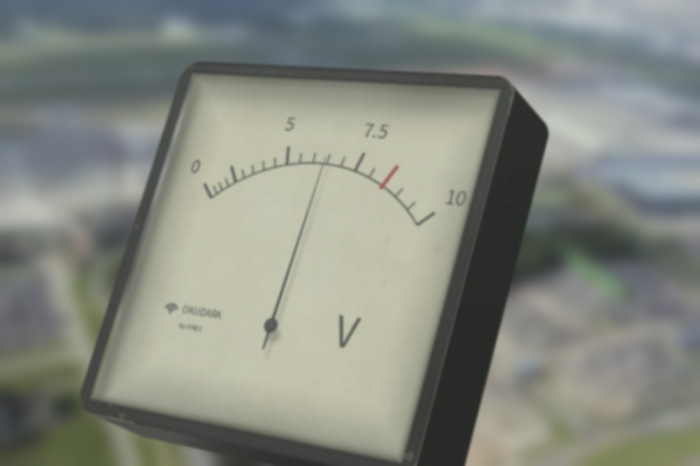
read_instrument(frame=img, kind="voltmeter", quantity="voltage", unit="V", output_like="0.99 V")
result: 6.5 V
